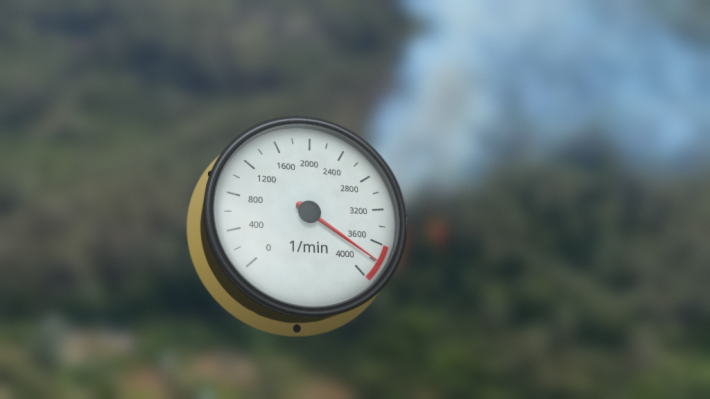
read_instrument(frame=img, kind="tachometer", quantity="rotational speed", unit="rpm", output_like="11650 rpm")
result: 3800 rpm
